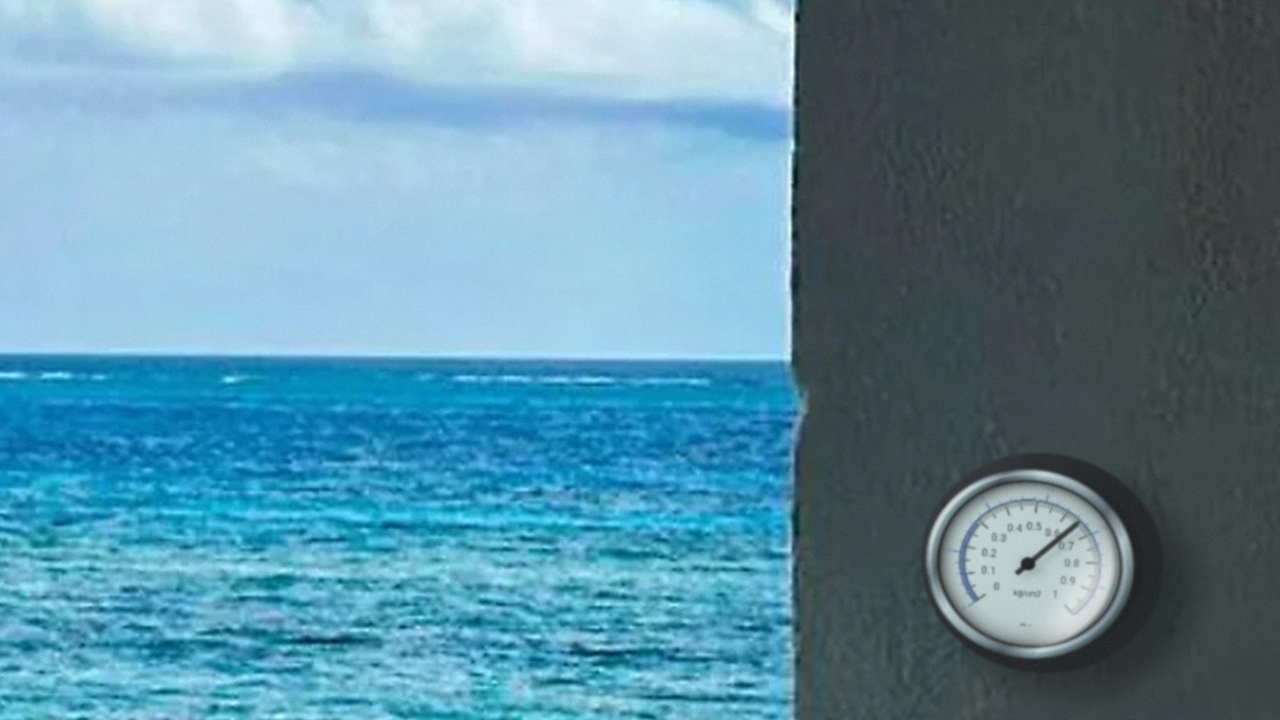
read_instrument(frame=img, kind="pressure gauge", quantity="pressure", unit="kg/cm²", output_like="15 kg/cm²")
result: 0.65 kg/cm²
